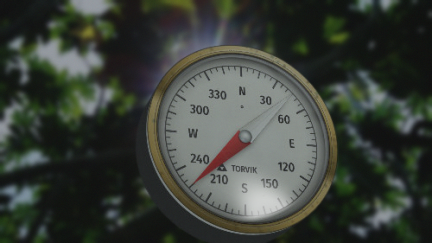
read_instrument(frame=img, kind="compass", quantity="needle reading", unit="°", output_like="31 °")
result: 225 °
